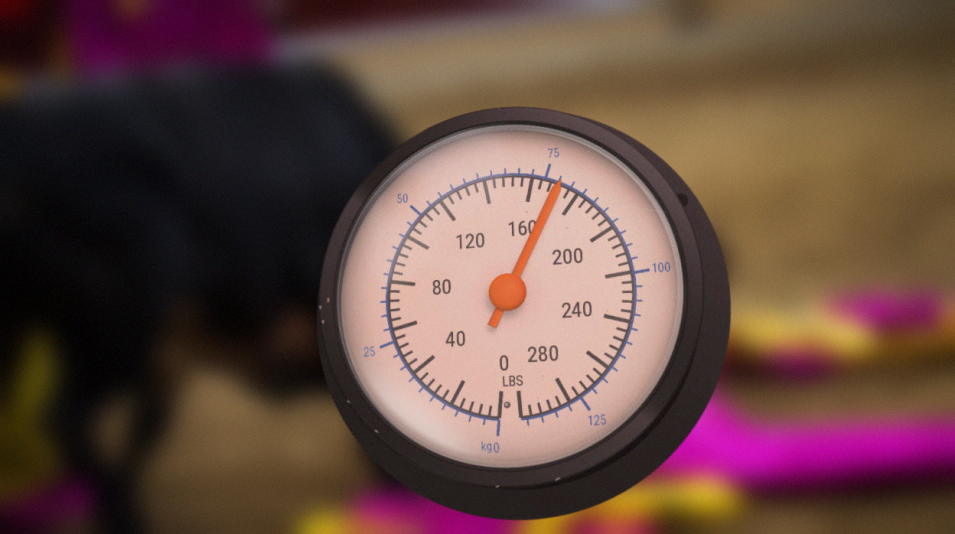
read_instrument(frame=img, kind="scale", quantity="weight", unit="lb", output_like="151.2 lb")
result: 172 lb
